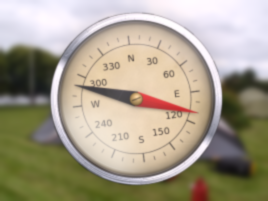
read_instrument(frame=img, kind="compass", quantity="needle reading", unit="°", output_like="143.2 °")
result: 110 °
